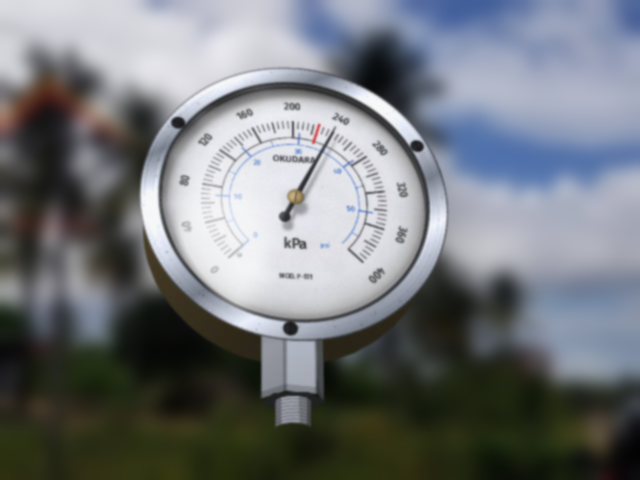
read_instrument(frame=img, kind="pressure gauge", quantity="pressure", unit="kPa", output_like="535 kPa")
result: 240 kPa
